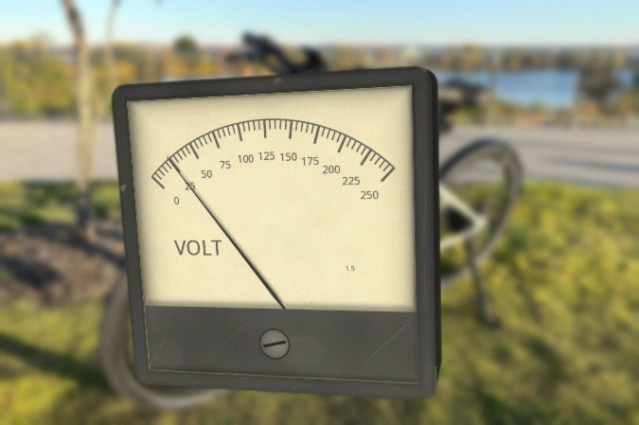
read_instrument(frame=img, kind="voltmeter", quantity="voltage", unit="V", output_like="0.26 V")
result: 25 V
